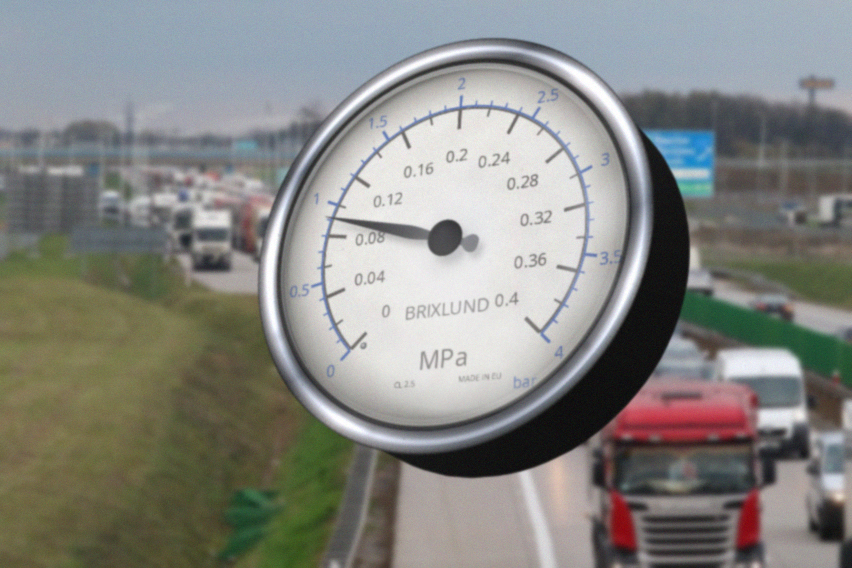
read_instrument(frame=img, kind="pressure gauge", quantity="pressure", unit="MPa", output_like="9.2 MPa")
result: 0.09 MPa
